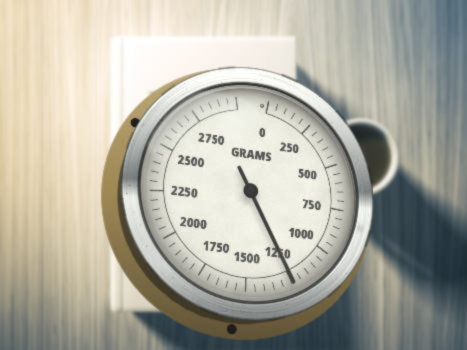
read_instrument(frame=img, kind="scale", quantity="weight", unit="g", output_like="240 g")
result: 1250 g
